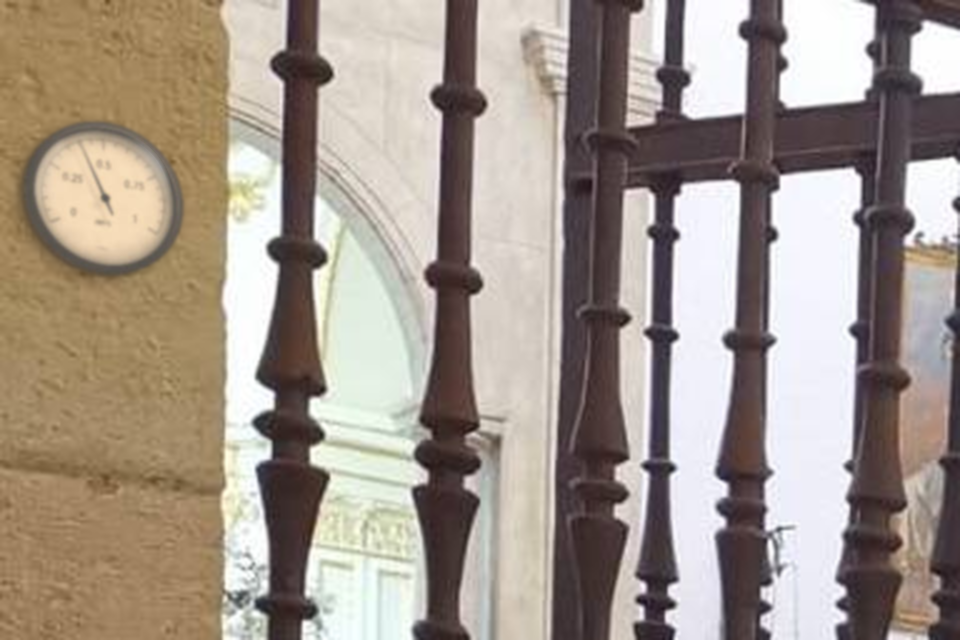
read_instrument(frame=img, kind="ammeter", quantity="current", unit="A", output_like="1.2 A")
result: 0.4 A
